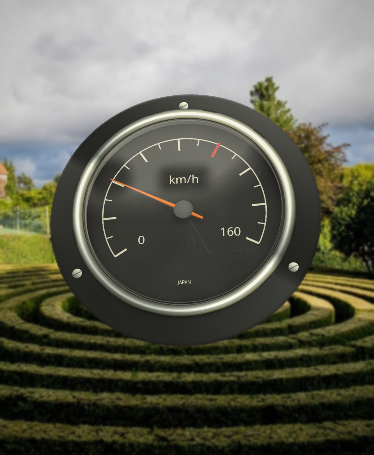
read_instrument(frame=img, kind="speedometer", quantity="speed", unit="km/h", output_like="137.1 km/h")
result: 40 km/h
